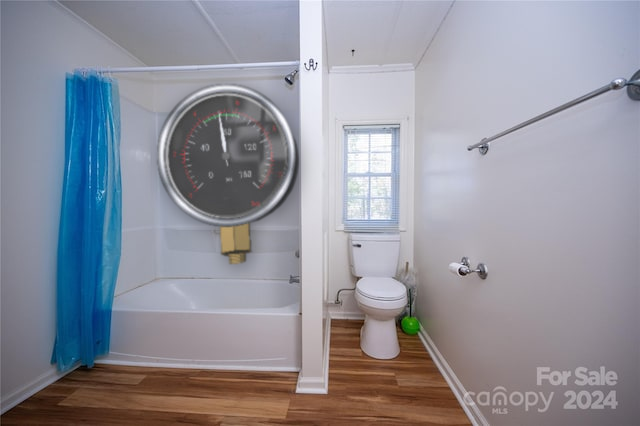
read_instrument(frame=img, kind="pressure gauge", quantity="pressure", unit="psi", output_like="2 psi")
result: 75 psi
